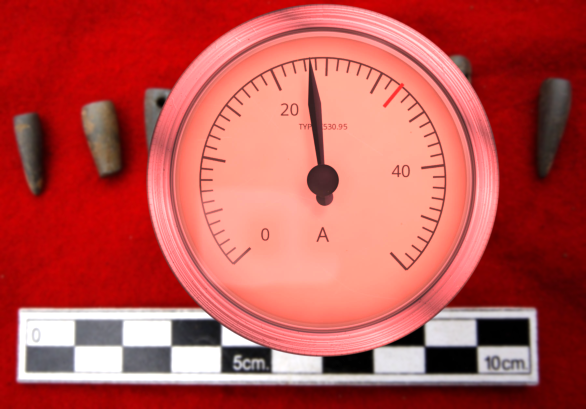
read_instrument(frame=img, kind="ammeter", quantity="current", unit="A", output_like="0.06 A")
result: 23.5 A
